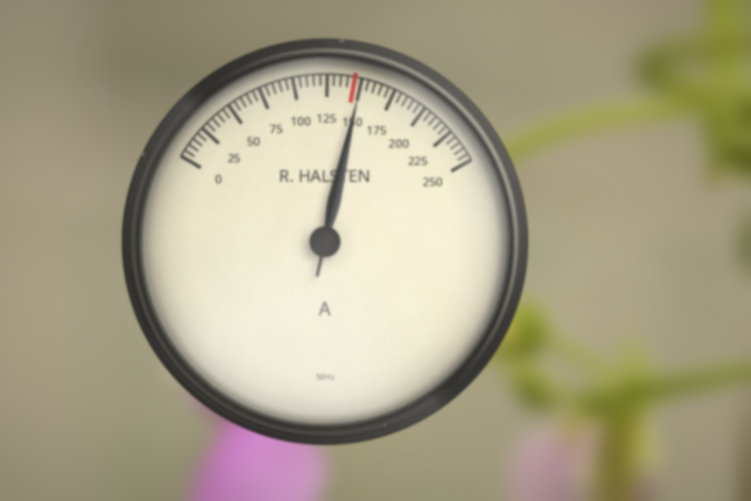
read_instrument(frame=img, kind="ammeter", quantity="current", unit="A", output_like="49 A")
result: 150 A
